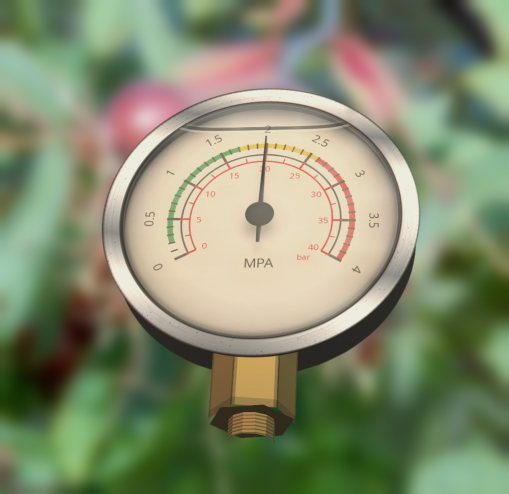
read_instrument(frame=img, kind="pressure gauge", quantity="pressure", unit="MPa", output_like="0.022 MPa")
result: 2 MPa
